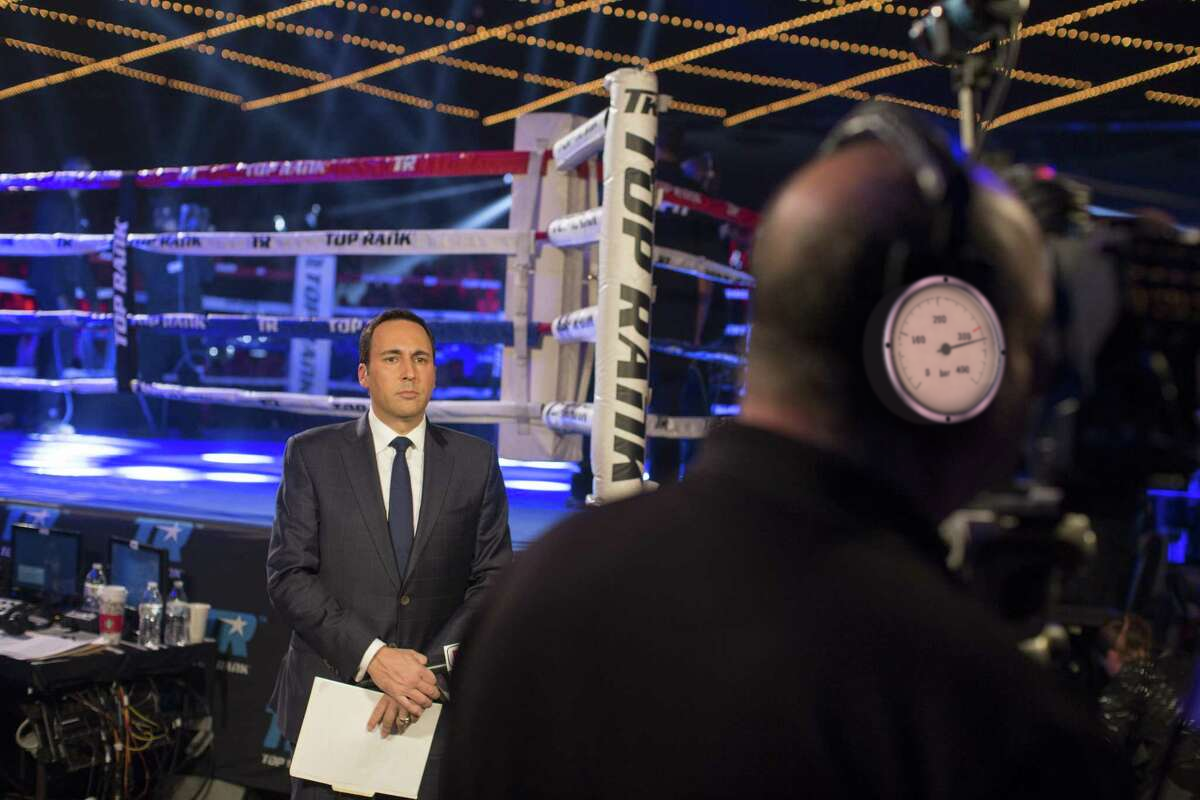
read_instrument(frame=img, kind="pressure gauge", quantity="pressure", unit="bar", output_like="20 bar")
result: 320 bar
